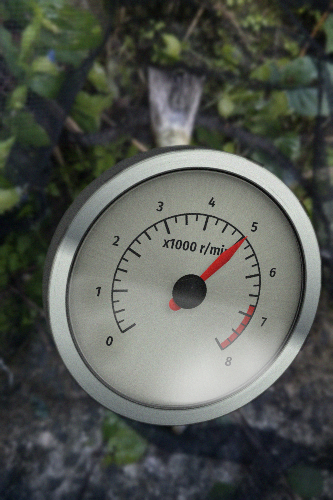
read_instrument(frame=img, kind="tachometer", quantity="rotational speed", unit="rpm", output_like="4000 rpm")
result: 5000 rpm
